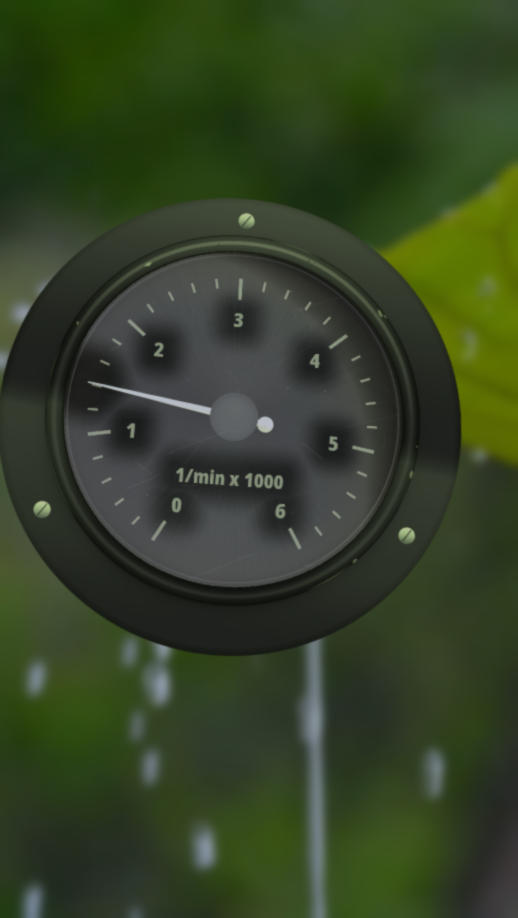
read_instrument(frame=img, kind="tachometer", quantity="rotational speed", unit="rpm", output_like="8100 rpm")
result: 1400 rpm
